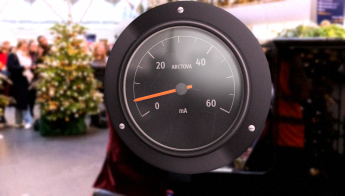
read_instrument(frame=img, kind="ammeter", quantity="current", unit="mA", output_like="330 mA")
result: 5 mA
